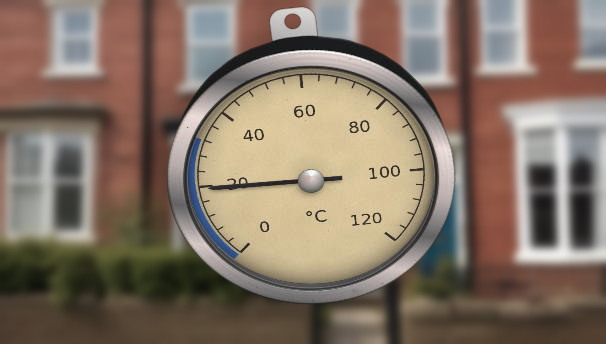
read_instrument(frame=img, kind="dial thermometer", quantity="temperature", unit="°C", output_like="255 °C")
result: 20 °C
